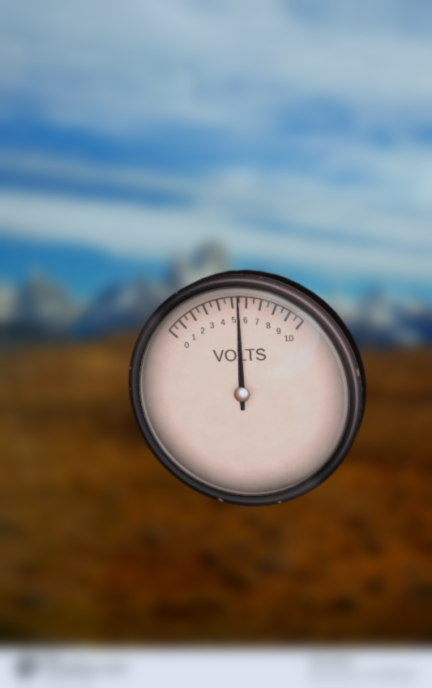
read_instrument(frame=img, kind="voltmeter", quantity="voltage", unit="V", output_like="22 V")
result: 5.5 V
